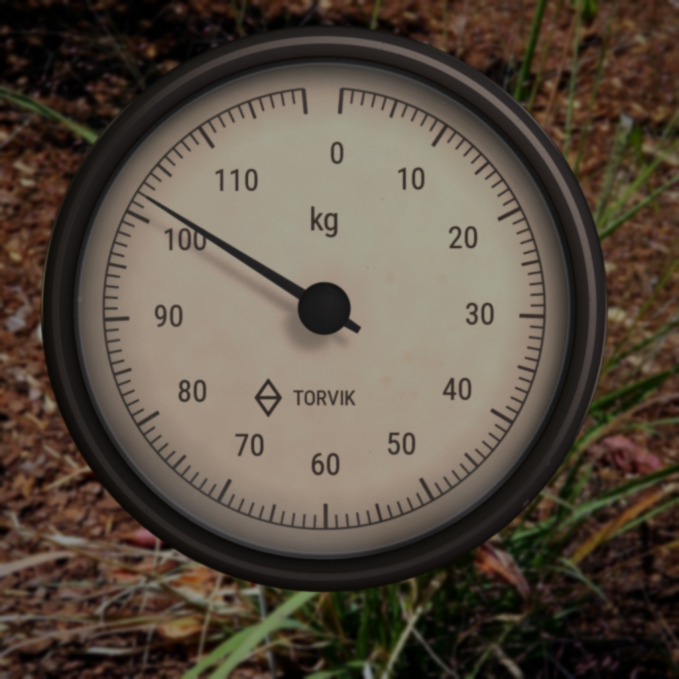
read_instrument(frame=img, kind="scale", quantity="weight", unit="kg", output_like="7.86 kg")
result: 102 kg
